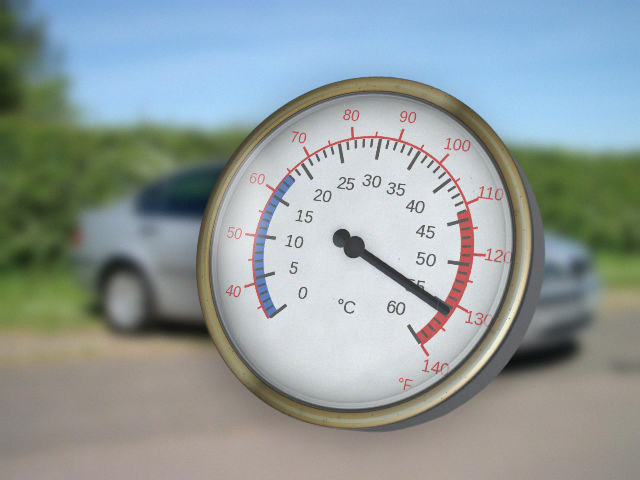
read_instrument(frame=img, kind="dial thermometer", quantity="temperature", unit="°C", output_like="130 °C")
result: 55.5 °C
